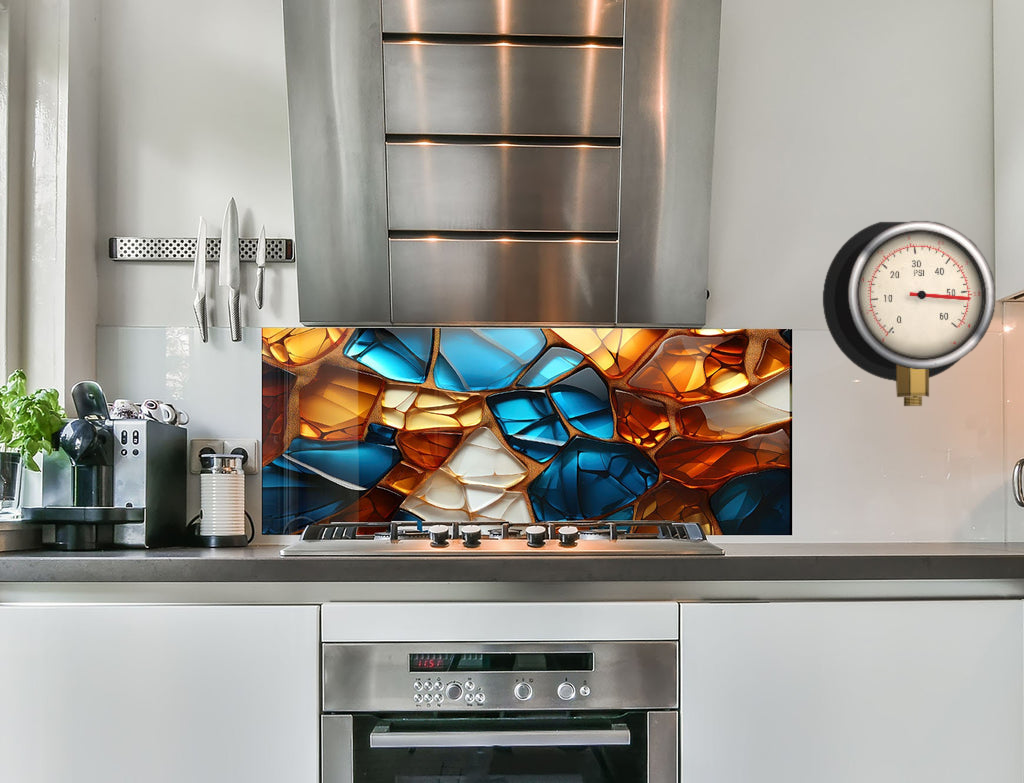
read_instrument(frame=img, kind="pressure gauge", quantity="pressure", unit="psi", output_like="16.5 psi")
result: 52 psi
